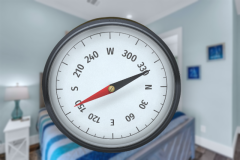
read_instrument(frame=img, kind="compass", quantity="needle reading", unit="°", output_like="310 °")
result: 155 °
